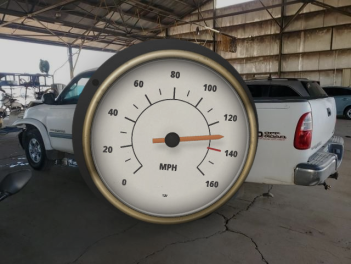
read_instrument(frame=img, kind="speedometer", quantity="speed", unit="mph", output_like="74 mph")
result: 130 mph
